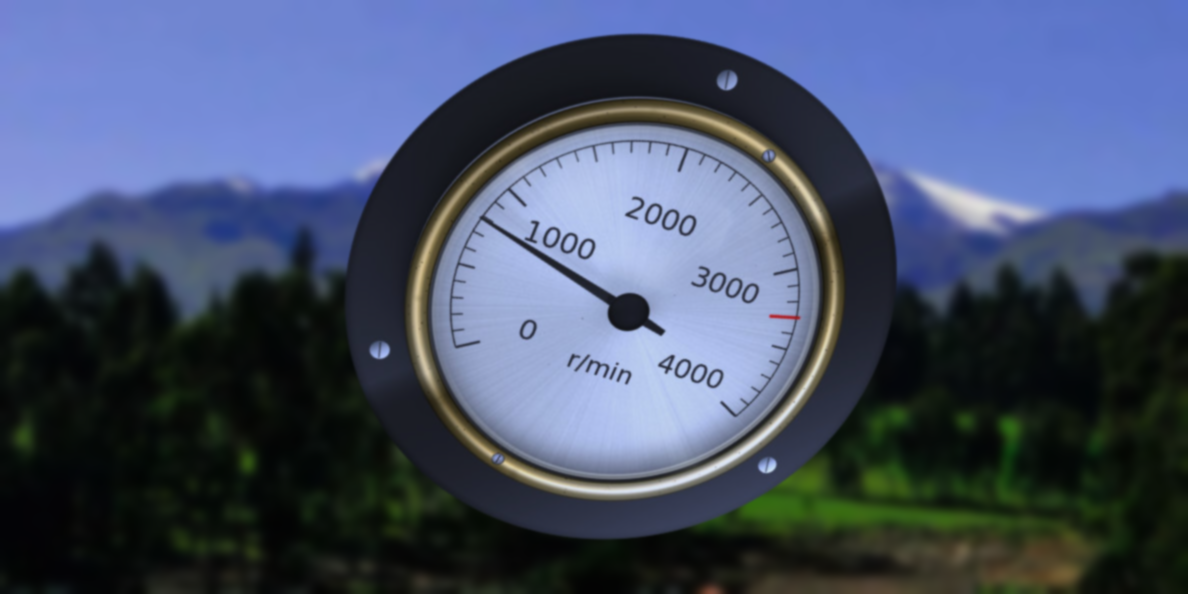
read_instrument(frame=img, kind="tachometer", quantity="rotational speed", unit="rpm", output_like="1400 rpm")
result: 800 rpm
